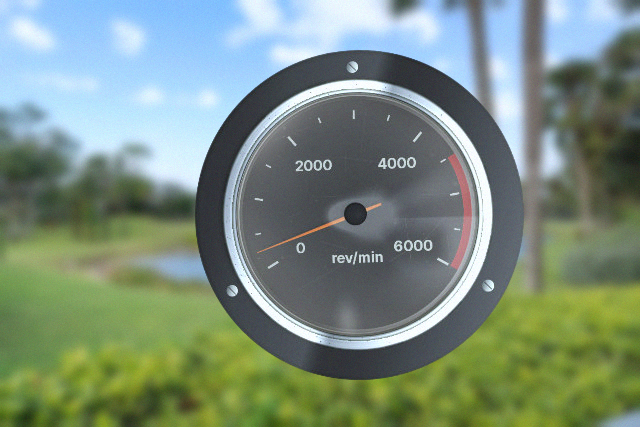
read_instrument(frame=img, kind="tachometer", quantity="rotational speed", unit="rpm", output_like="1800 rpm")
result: 250 rpm
